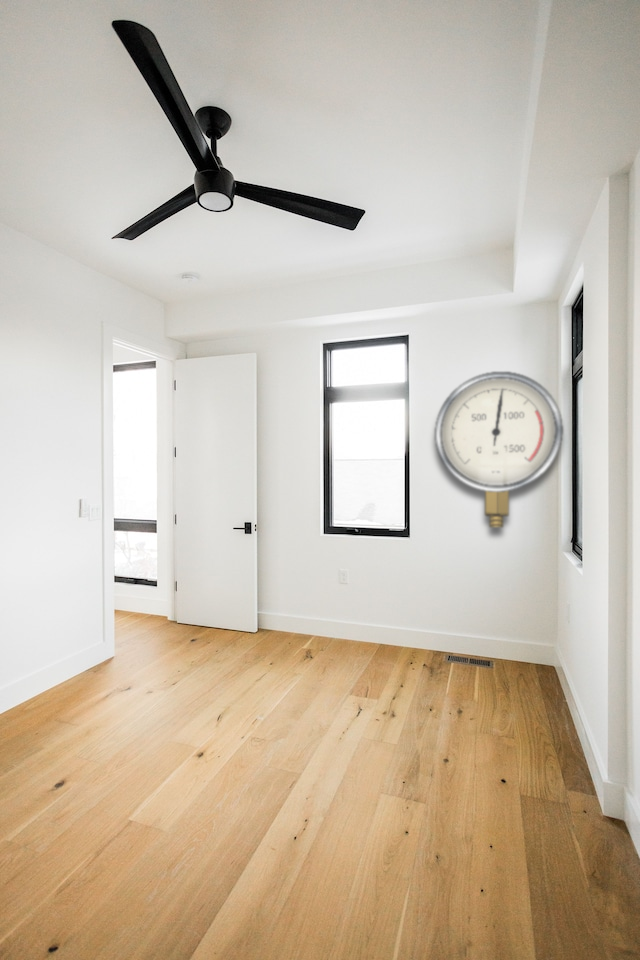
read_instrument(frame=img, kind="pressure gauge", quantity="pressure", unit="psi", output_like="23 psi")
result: 800 psi
